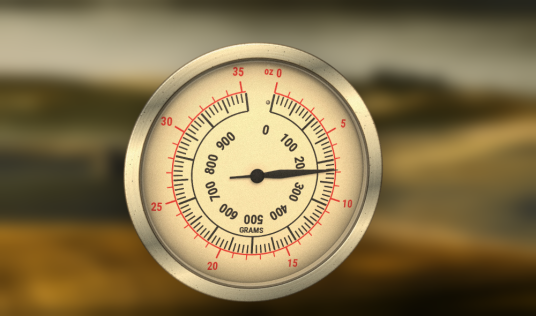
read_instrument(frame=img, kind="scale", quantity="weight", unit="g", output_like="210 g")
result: 220 g
